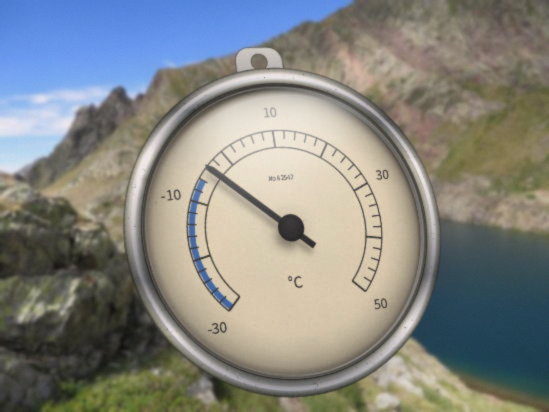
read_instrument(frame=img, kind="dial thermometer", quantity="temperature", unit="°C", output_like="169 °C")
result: -4 °C
